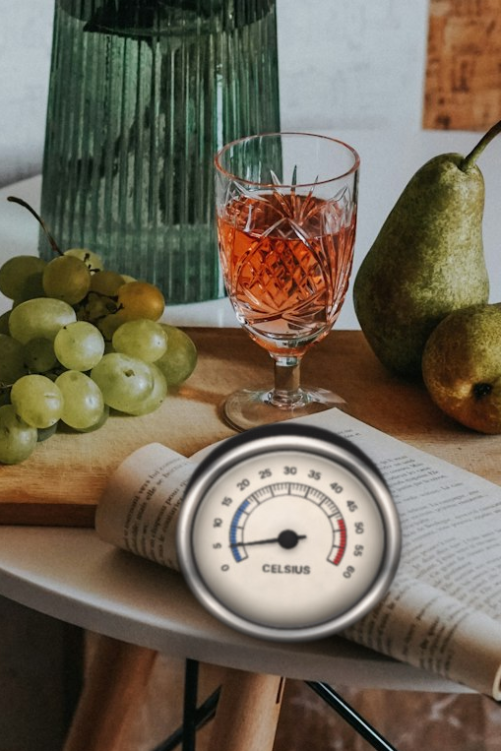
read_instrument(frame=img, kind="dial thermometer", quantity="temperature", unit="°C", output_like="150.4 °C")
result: 5 °C
